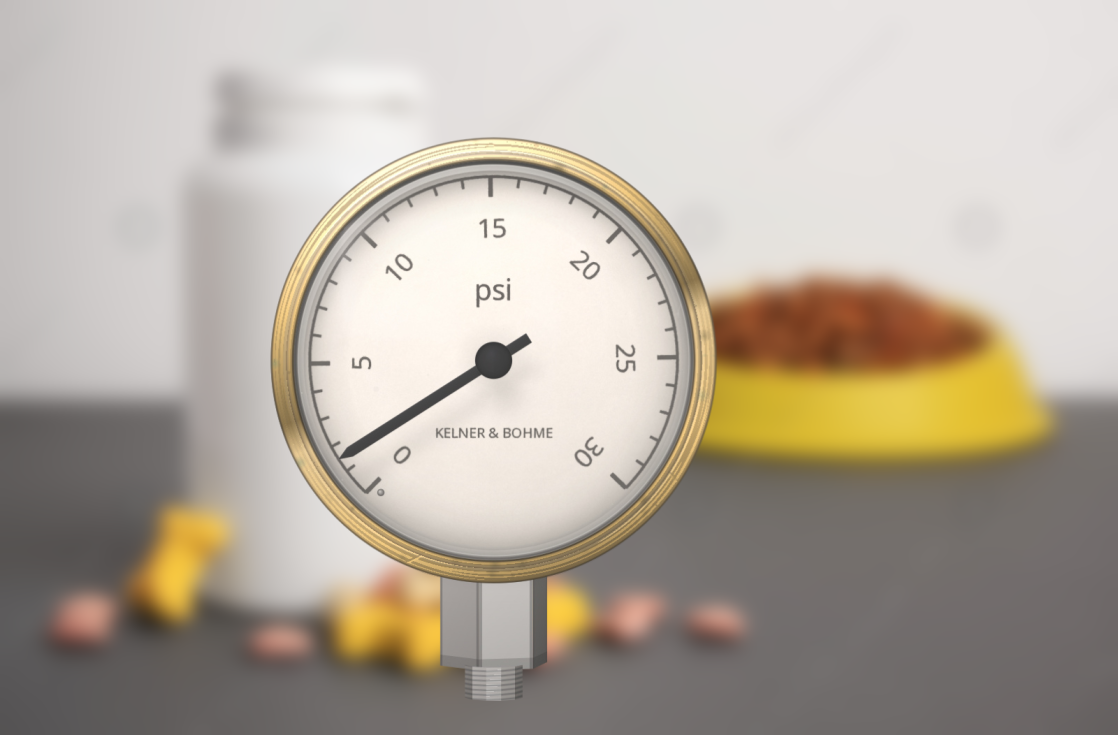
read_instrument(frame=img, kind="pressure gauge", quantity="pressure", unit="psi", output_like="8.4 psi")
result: 1.5 psi
